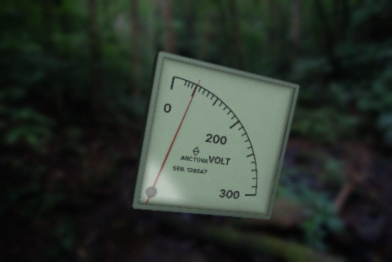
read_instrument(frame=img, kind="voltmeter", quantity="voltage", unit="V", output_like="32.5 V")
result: 100 V
